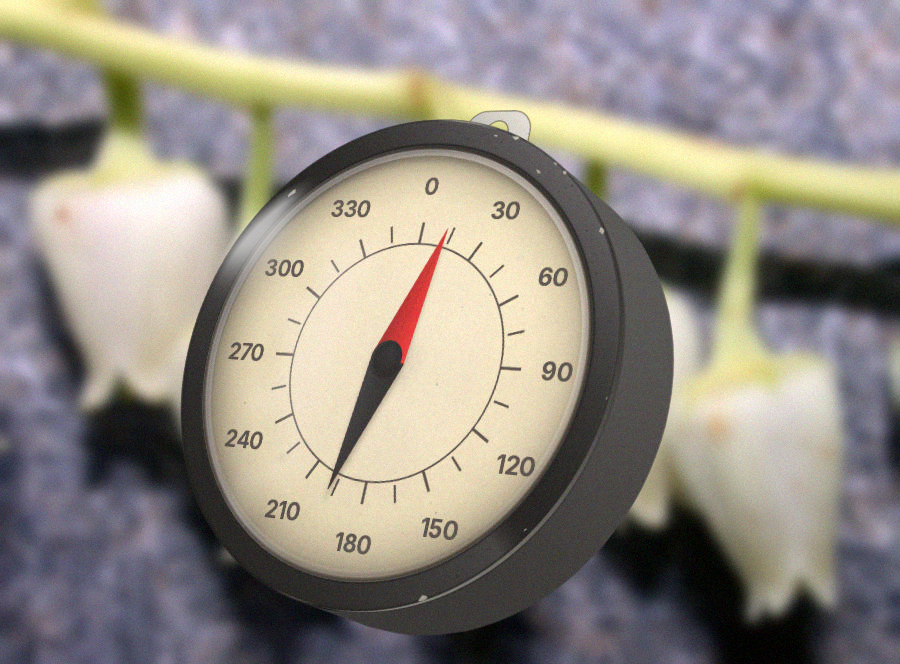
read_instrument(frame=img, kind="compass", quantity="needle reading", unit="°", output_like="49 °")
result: 15 °
